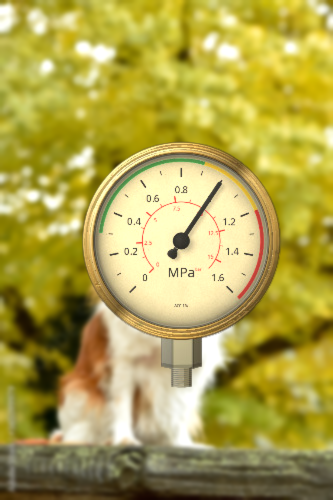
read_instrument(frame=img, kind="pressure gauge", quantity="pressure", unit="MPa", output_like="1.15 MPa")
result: 1 MPa
